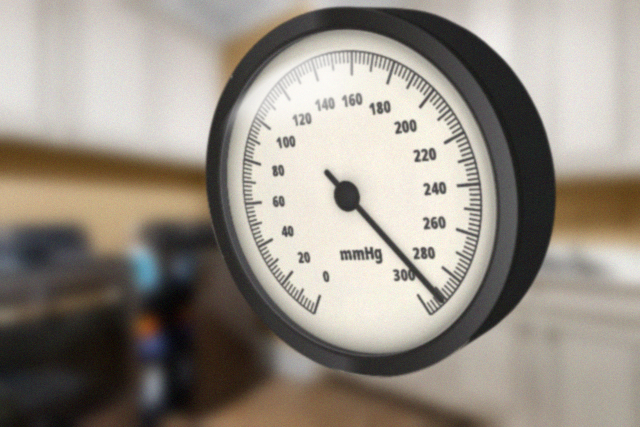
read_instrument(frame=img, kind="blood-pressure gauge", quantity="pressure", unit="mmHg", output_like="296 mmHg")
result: 290 mmHg
